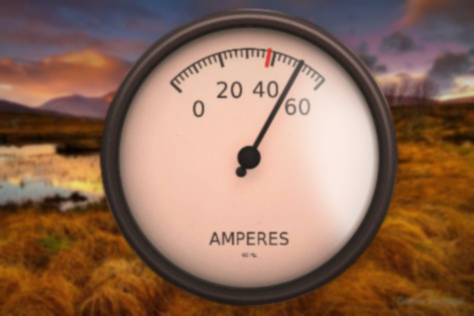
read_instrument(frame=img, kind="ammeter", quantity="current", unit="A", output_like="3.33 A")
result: 50 A
